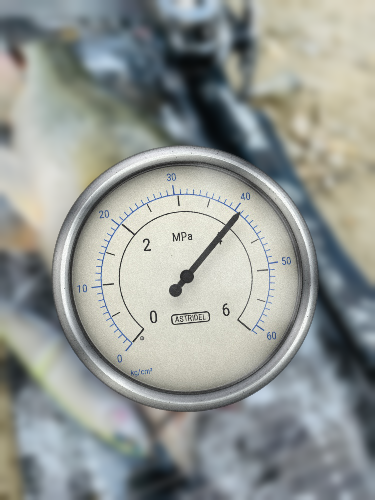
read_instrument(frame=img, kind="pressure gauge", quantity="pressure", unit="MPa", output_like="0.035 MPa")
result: 4 MPa
